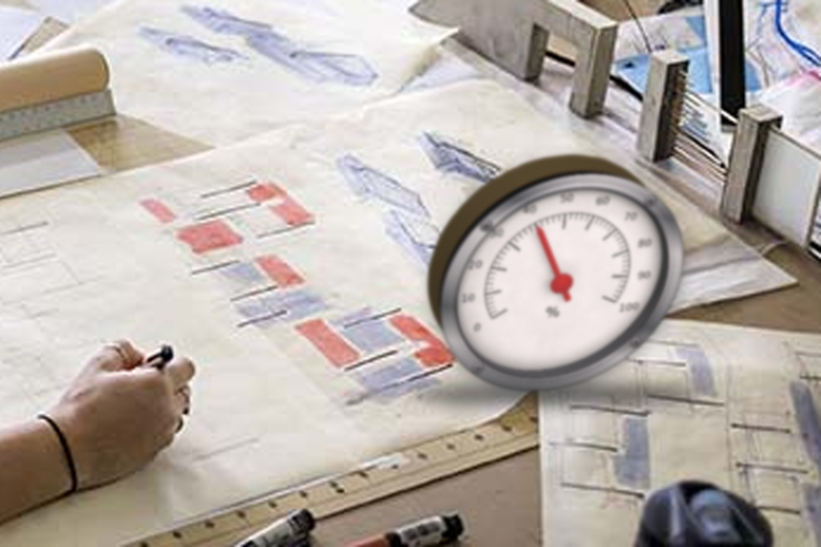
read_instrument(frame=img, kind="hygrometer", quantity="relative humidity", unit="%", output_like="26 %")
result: 40 %
